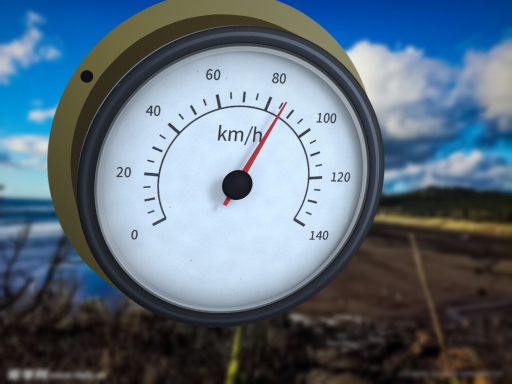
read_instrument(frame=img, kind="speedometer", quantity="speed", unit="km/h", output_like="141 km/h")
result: 85 km/h
